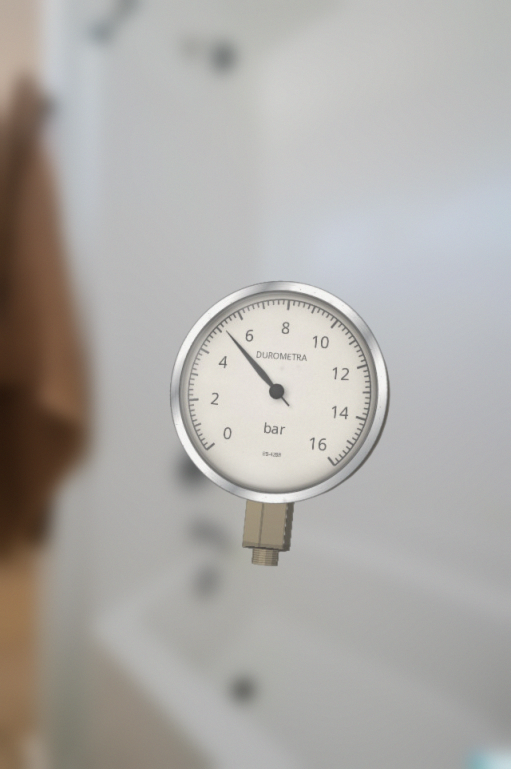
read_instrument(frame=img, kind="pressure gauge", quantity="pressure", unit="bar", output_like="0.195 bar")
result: 5.2 bar
